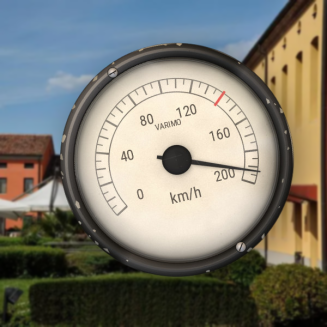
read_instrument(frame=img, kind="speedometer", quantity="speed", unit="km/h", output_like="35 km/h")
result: 192.5 km/h
